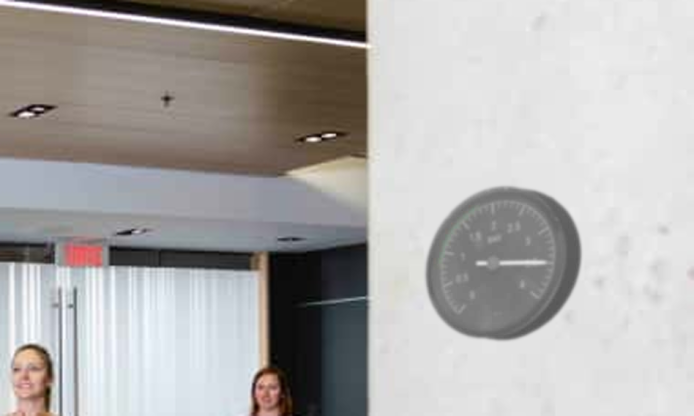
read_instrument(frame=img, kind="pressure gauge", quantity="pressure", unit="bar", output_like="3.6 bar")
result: 3.5 bar
